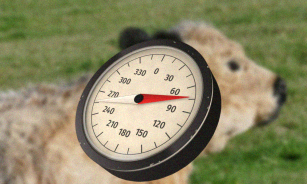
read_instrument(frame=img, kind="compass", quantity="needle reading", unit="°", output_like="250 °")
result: 75 °
